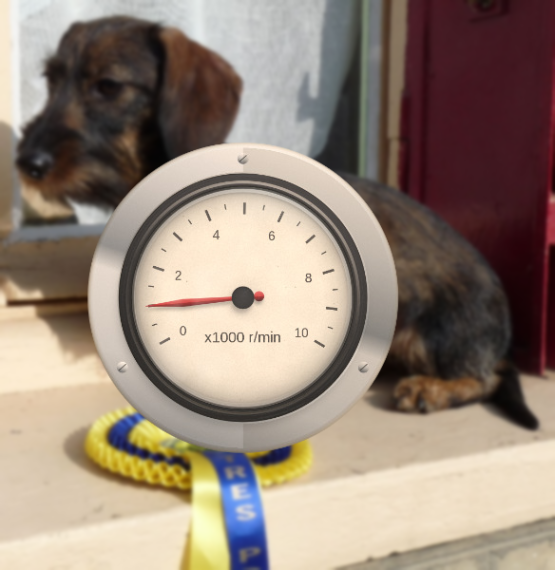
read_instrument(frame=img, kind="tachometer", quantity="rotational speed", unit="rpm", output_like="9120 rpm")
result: 1000 rpm
